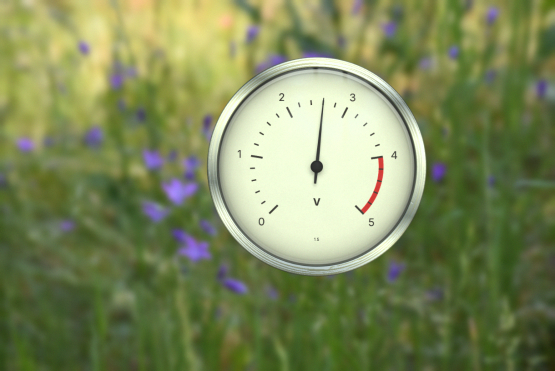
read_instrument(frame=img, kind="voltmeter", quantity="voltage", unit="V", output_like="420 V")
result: 2.6 V
